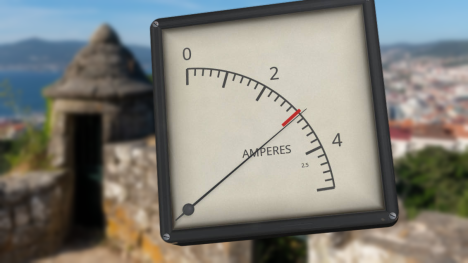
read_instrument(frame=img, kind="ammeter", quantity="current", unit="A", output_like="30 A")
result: 3.1 A
